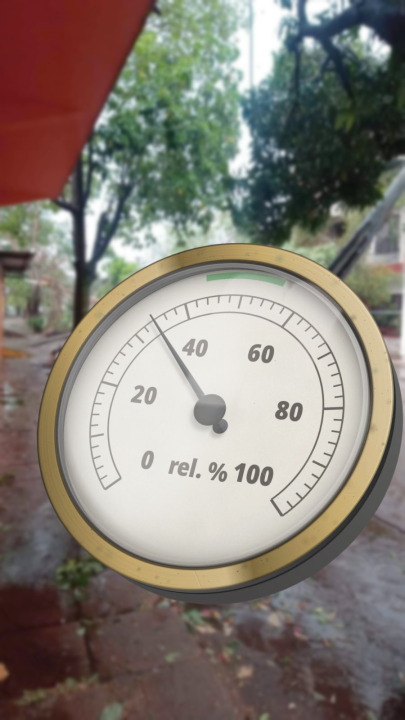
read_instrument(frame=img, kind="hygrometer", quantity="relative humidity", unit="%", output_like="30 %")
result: 34 %
